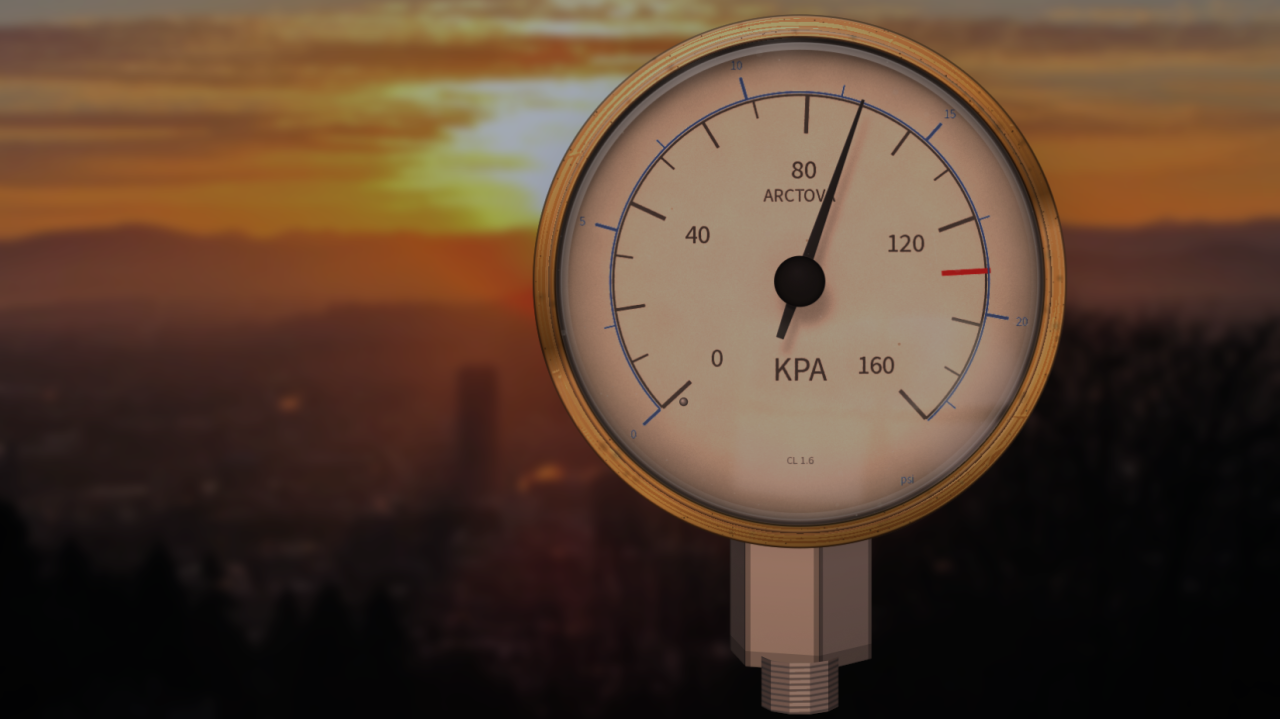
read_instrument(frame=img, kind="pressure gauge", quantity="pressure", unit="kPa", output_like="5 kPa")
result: 90 kPa
